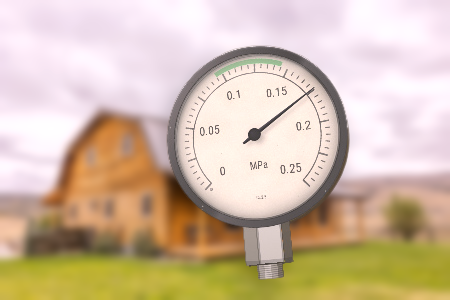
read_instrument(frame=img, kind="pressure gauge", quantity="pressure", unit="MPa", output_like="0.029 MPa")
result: 0.175 MPa
